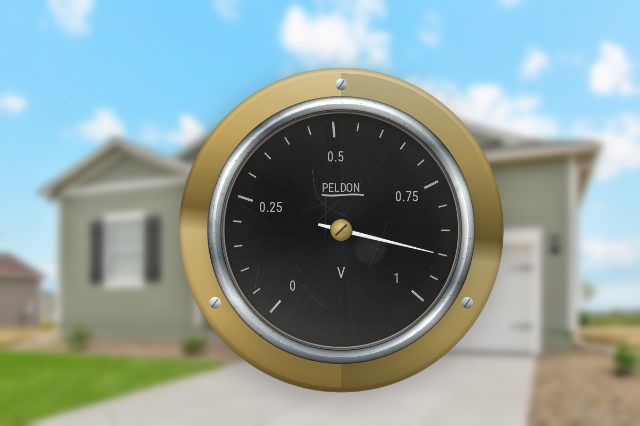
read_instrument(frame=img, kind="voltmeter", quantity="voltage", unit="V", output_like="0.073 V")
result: 0.9 V
